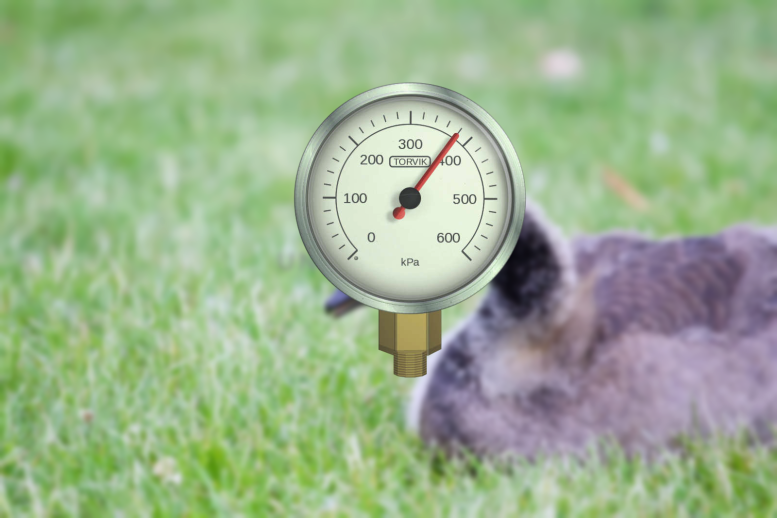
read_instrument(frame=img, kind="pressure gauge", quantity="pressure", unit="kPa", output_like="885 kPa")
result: 380 kPa
